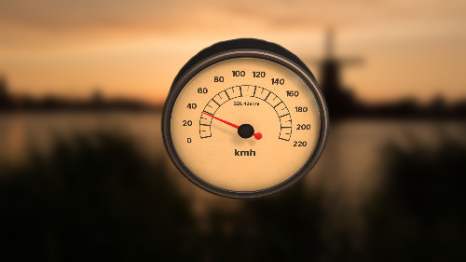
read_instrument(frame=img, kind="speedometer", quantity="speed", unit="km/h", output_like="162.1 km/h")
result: 40 km/h
